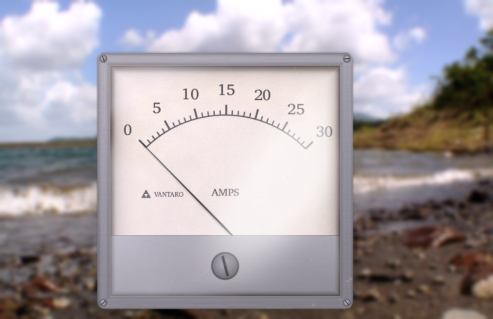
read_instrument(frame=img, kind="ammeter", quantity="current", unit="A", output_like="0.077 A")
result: 0 A
